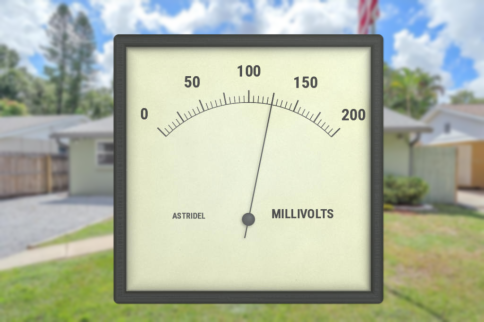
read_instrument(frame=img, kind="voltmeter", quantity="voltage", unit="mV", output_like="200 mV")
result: 125 mV
